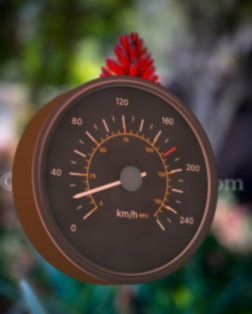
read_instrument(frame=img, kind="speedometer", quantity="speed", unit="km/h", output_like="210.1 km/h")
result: 20 km/h
